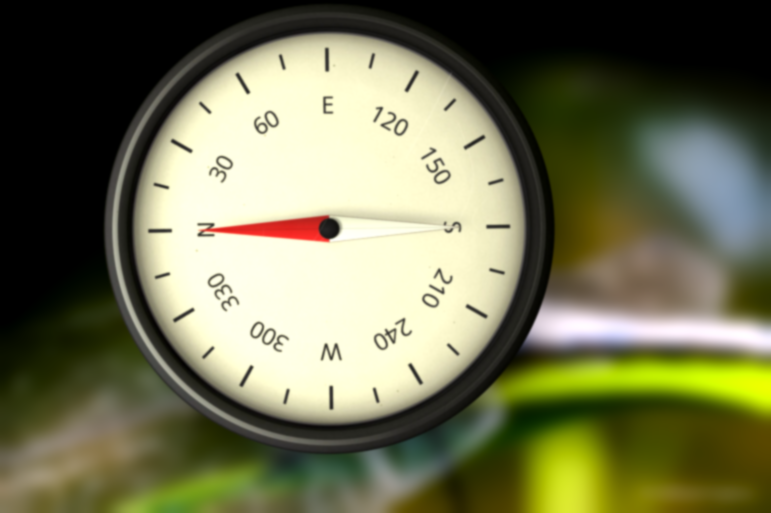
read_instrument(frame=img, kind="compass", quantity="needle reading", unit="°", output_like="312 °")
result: 0 °
